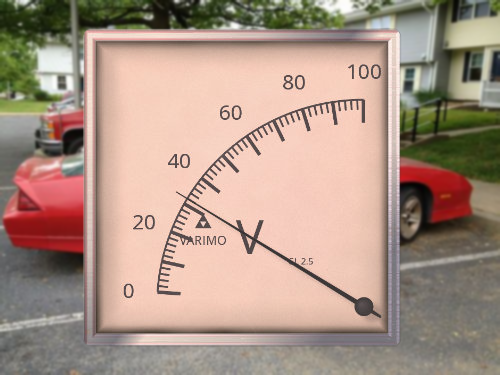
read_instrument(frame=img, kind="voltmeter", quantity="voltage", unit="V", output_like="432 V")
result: 32 V
